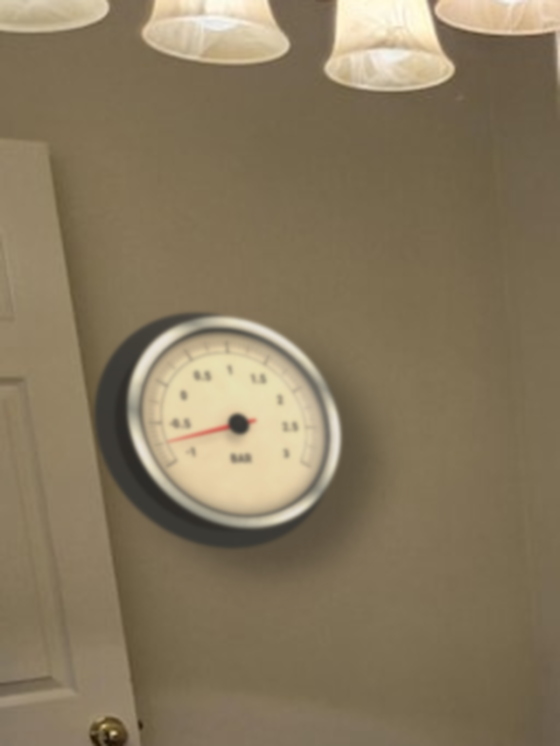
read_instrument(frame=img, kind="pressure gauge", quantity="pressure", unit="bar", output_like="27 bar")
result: -0.75 bar
